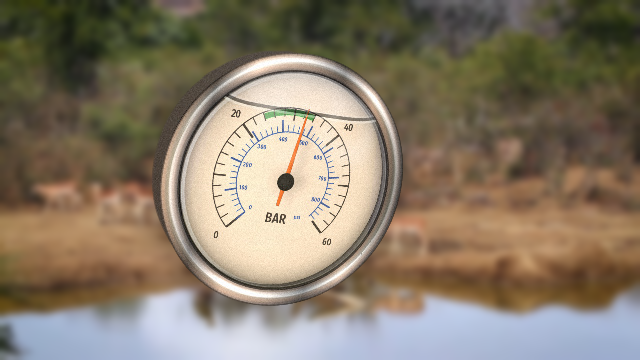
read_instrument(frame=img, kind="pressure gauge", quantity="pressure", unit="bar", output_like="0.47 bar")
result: 32 bar
